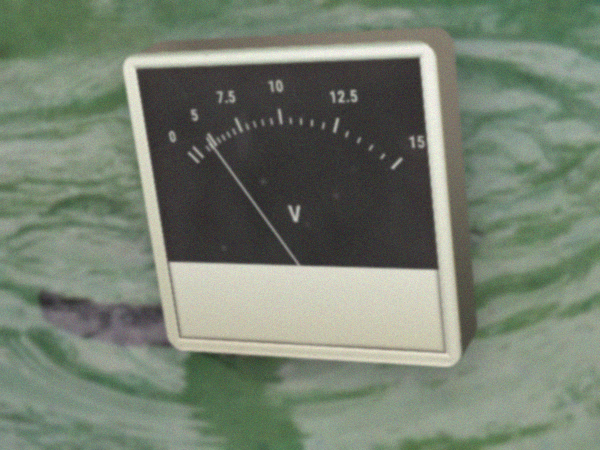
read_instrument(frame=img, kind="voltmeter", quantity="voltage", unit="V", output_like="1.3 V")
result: 5 V
